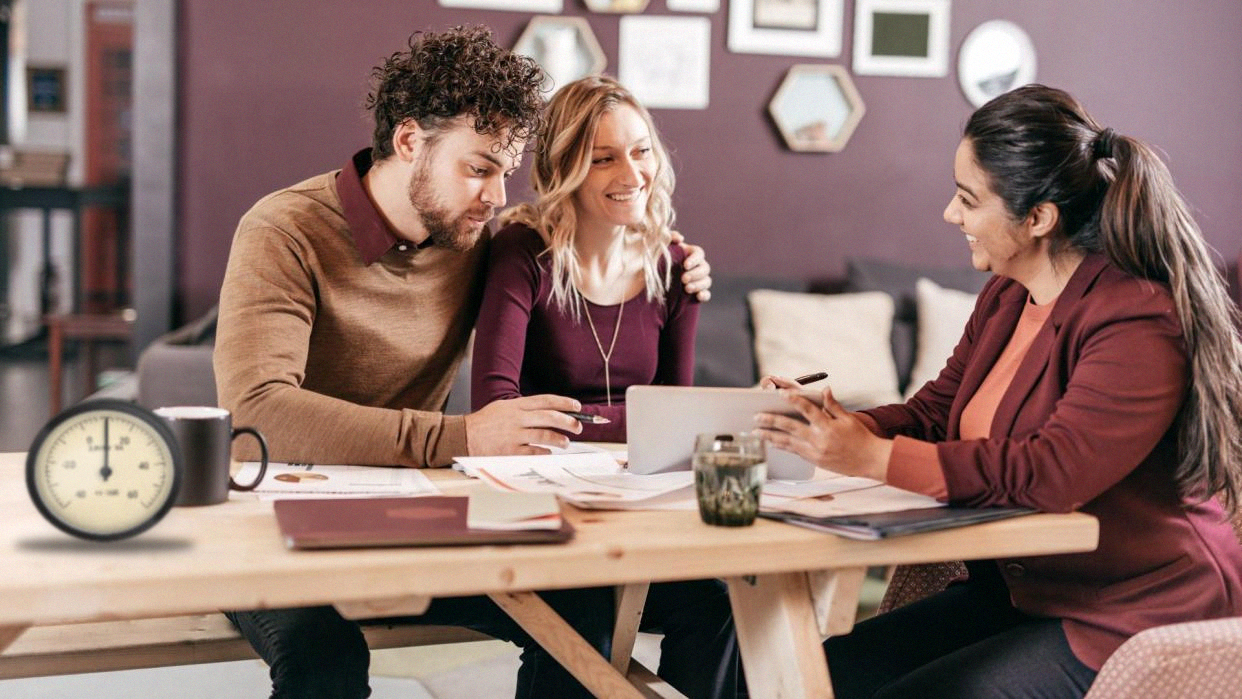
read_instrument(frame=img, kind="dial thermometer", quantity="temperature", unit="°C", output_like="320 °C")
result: 10 °C
